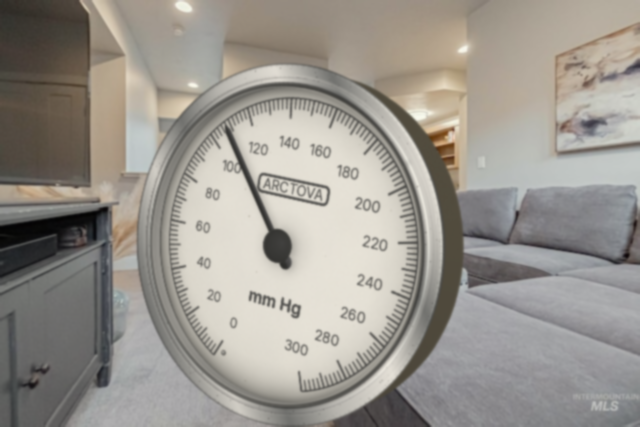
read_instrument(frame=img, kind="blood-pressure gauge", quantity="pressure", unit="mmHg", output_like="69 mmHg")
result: 110 mmHg
